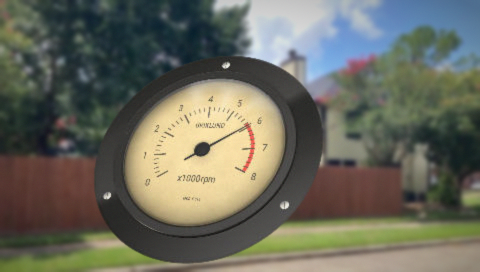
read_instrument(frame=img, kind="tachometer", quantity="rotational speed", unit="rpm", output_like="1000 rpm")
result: 6000 rpm
